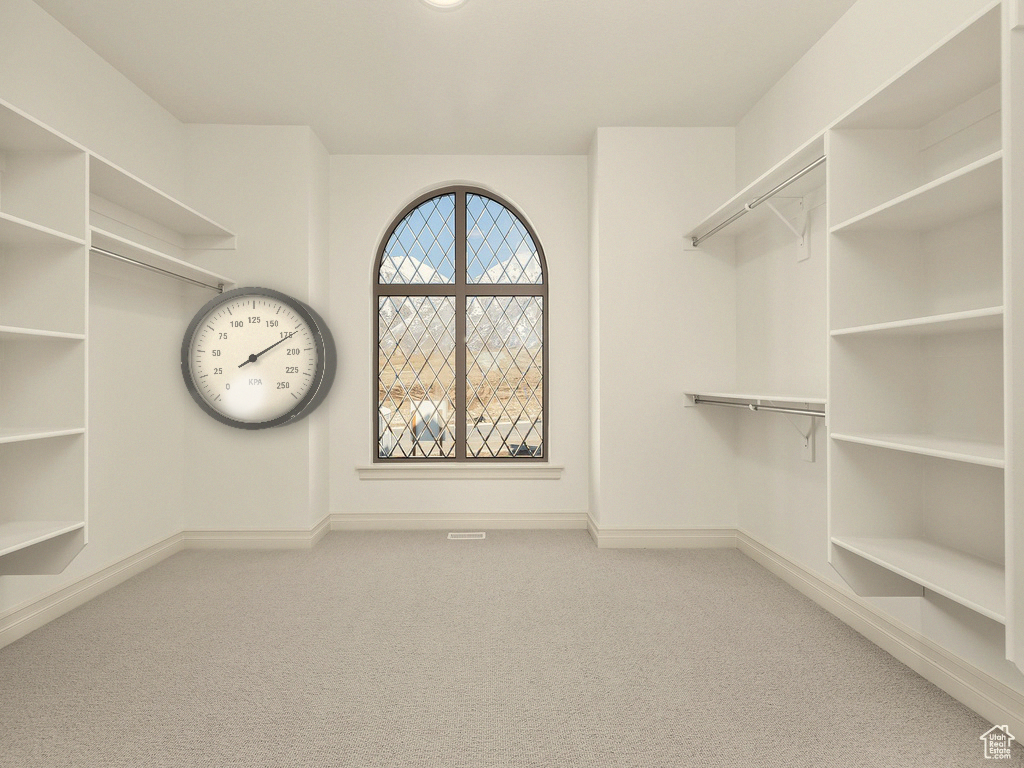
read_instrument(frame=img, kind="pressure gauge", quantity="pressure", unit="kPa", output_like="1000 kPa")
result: 180 kPa
